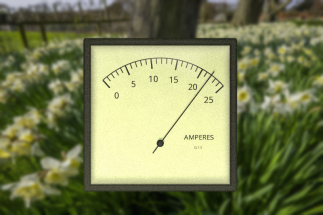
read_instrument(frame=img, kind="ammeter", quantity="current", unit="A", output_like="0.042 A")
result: 22 A
